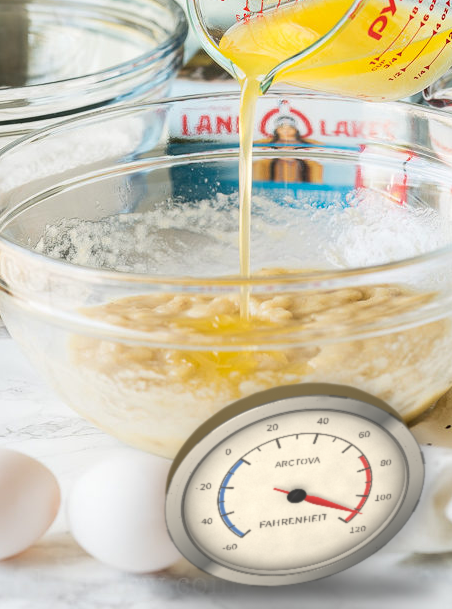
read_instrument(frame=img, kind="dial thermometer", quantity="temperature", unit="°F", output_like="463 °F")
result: 110 °F
